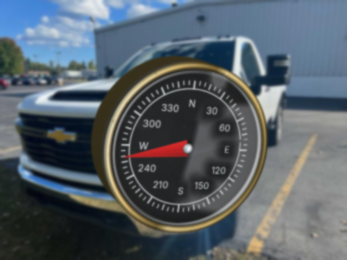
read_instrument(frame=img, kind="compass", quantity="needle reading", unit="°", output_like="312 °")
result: 260 °
